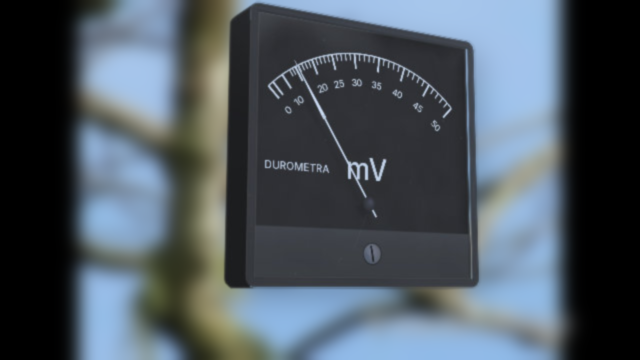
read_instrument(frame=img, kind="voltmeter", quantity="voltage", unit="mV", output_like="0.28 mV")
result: 15 mV
